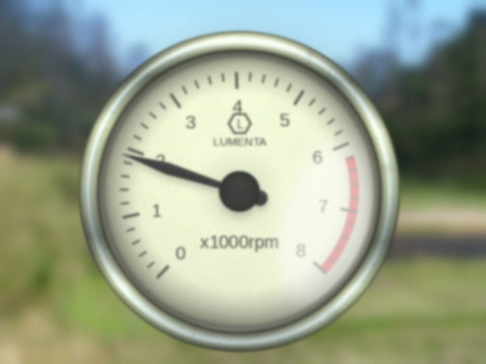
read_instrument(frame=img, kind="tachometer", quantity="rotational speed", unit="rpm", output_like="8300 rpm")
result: 1900 rpm
